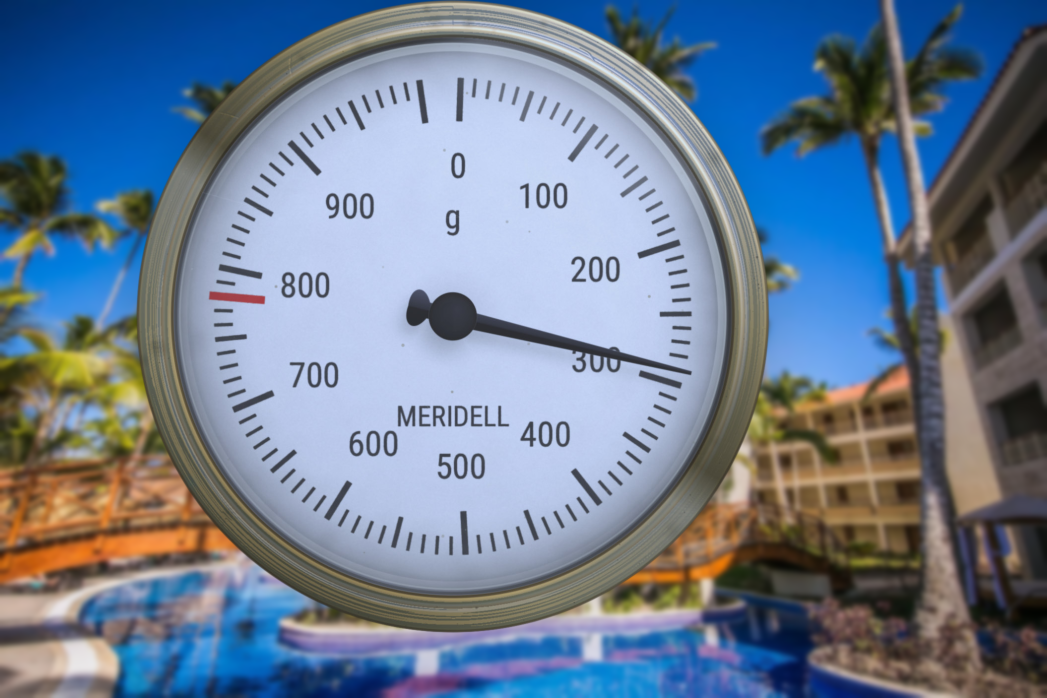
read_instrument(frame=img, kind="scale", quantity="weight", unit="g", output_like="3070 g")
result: 290 g
